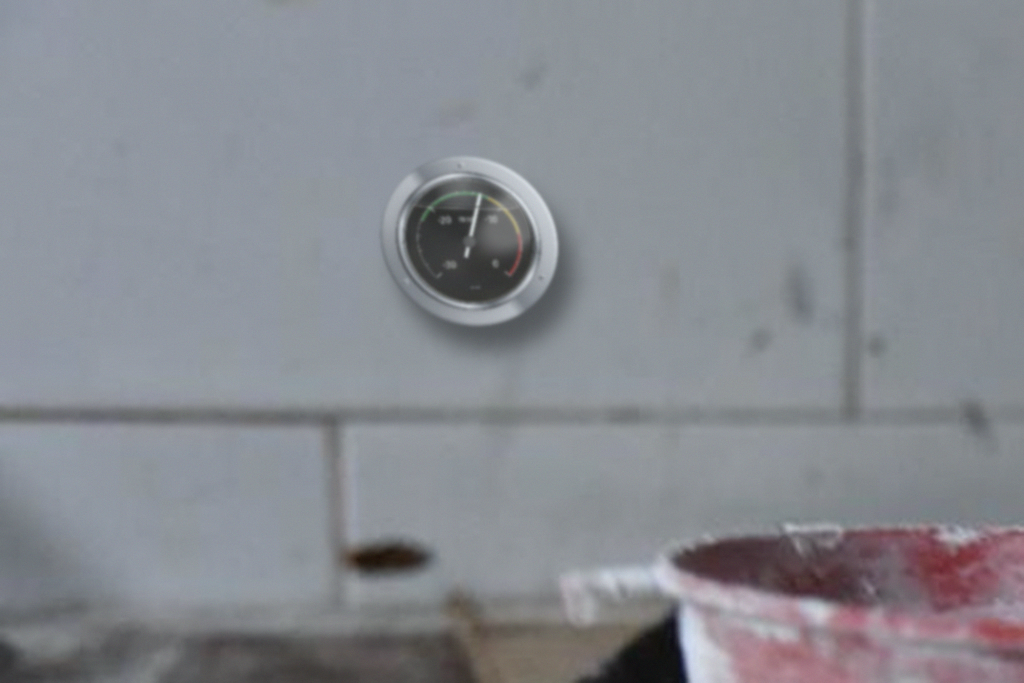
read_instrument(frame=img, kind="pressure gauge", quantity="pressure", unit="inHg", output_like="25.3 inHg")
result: -13 inHg
